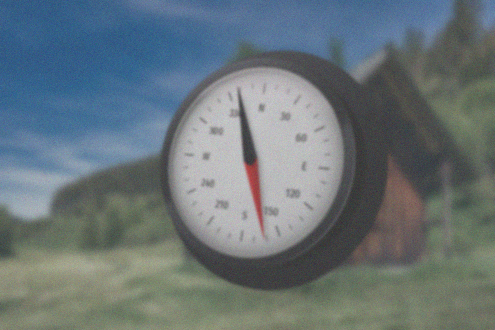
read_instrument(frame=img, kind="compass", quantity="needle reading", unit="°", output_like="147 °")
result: 160 °
